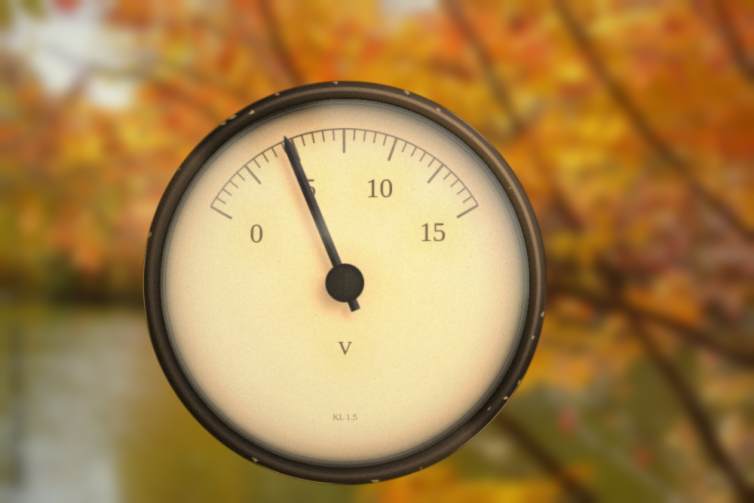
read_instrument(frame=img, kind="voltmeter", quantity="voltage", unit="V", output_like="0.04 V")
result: 4.75 V
